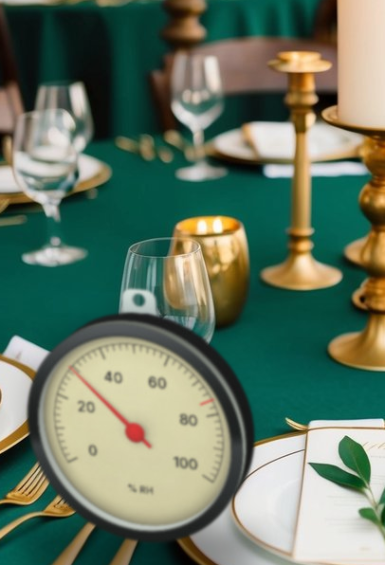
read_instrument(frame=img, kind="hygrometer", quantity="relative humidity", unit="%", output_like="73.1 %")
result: 30 %
